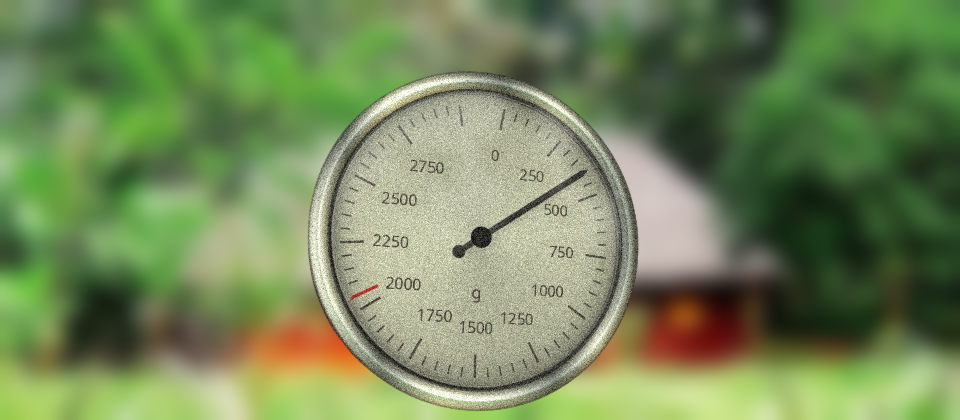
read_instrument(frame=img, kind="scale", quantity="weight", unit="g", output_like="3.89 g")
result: 400 g
